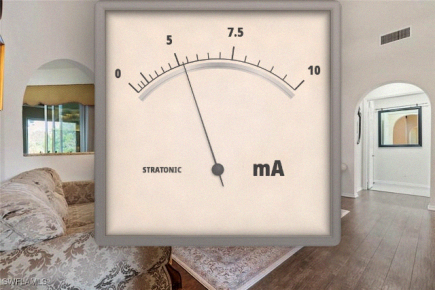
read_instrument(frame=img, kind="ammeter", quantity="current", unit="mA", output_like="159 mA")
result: 5.25 mA
